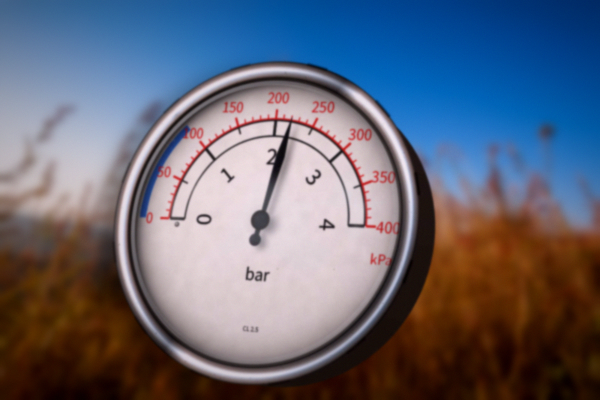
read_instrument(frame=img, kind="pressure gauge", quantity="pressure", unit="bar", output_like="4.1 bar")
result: 2.25 bar
